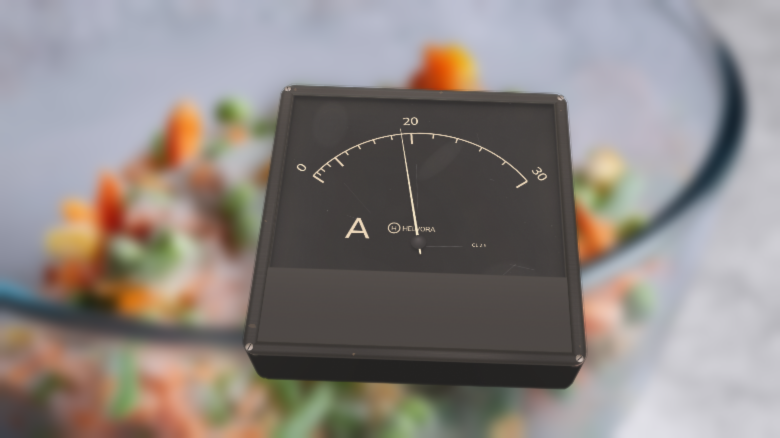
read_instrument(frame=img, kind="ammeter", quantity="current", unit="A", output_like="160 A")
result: 19 A
